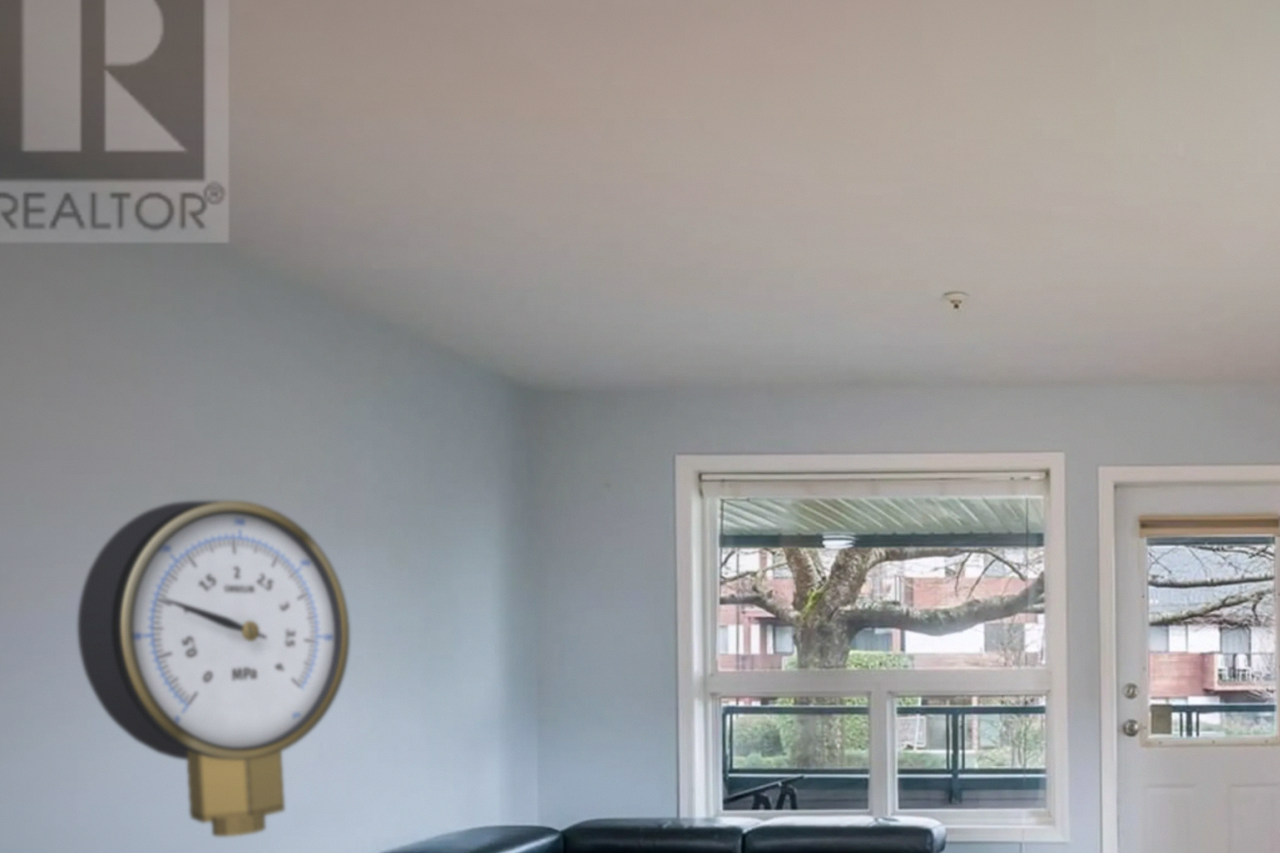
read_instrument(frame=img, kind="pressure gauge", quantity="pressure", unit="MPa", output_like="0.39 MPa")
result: 1 MPa
